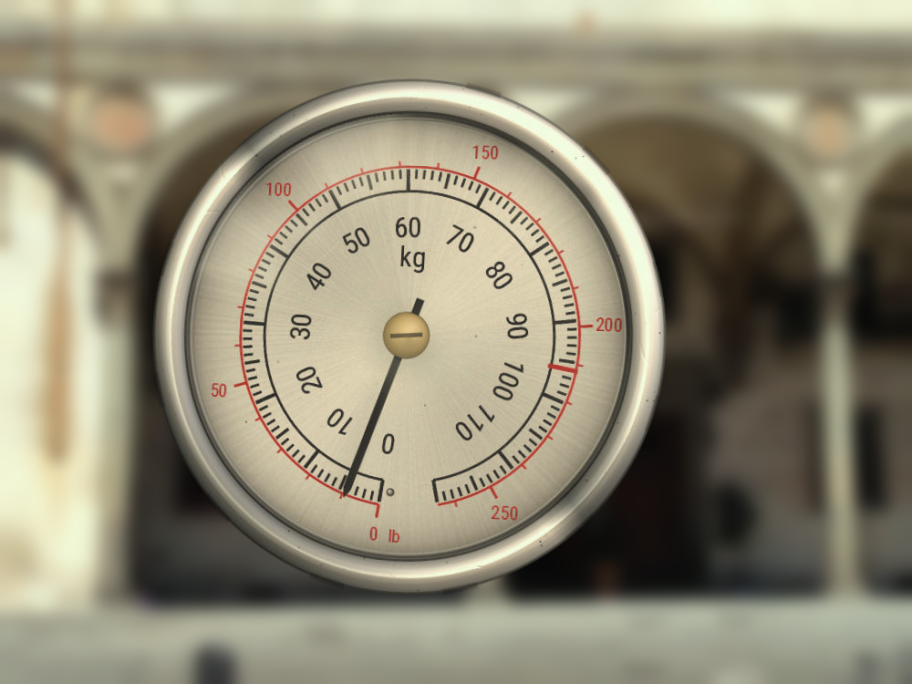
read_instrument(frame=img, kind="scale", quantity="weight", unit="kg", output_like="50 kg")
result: 4 kg
